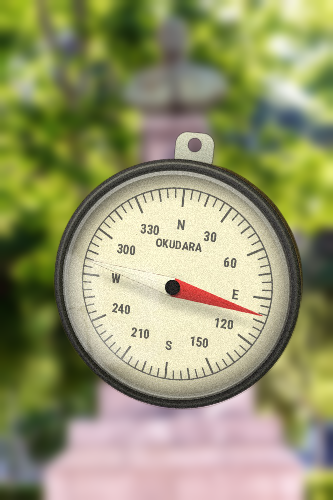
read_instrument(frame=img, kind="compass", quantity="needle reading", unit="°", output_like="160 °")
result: 100 °
